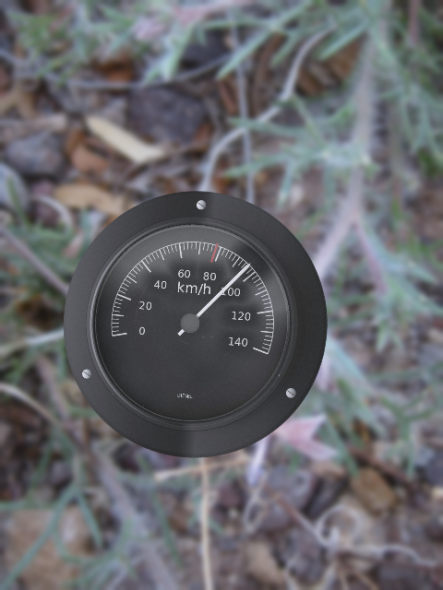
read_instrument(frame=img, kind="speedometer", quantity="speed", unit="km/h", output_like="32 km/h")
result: 96 km/h
